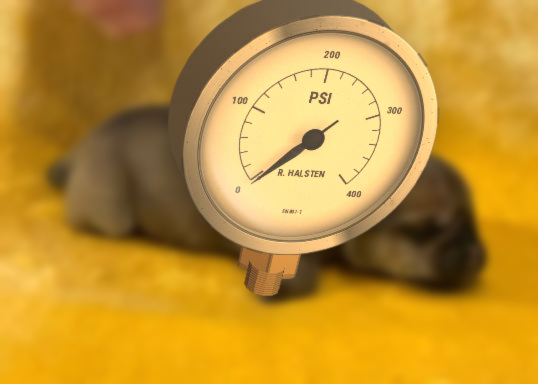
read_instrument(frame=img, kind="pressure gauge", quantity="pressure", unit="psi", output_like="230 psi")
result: 0 psi
